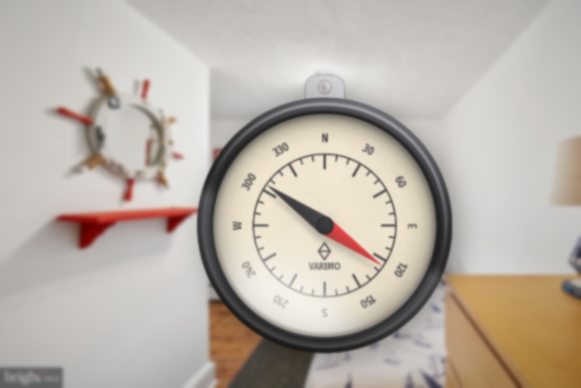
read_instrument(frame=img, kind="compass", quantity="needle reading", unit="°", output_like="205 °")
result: 125 °
